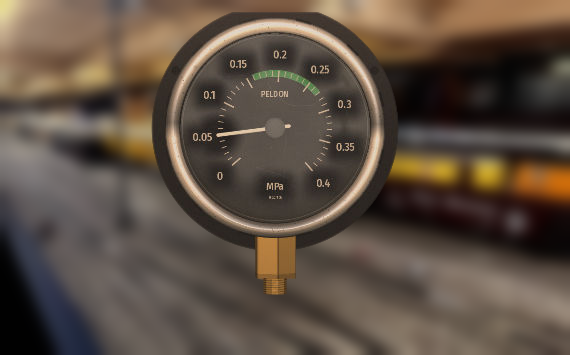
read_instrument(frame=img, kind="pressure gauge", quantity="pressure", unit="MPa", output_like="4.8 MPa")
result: 0.05 MPa
